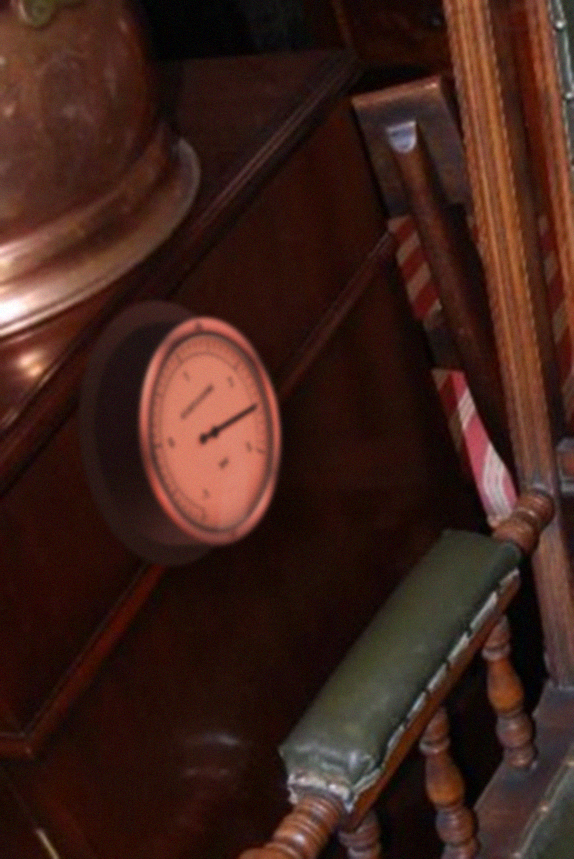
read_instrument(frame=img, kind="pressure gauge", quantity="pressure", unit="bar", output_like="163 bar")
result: 2.5 bar
